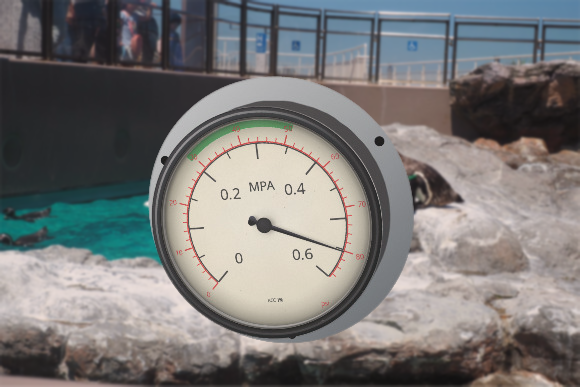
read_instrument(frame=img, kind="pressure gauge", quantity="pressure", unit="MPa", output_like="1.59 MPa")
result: 0.55 MPa
